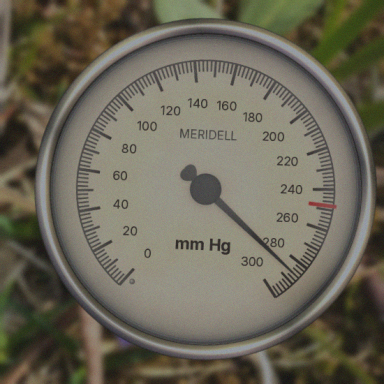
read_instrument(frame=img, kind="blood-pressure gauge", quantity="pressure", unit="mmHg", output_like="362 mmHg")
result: 286 mmHg
